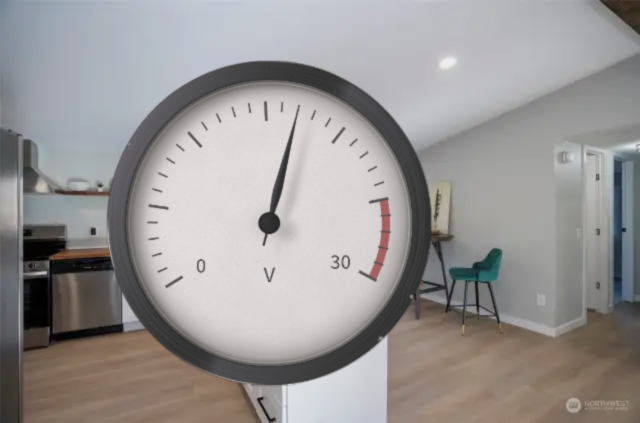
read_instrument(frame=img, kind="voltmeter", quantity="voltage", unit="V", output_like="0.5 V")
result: 17 V
